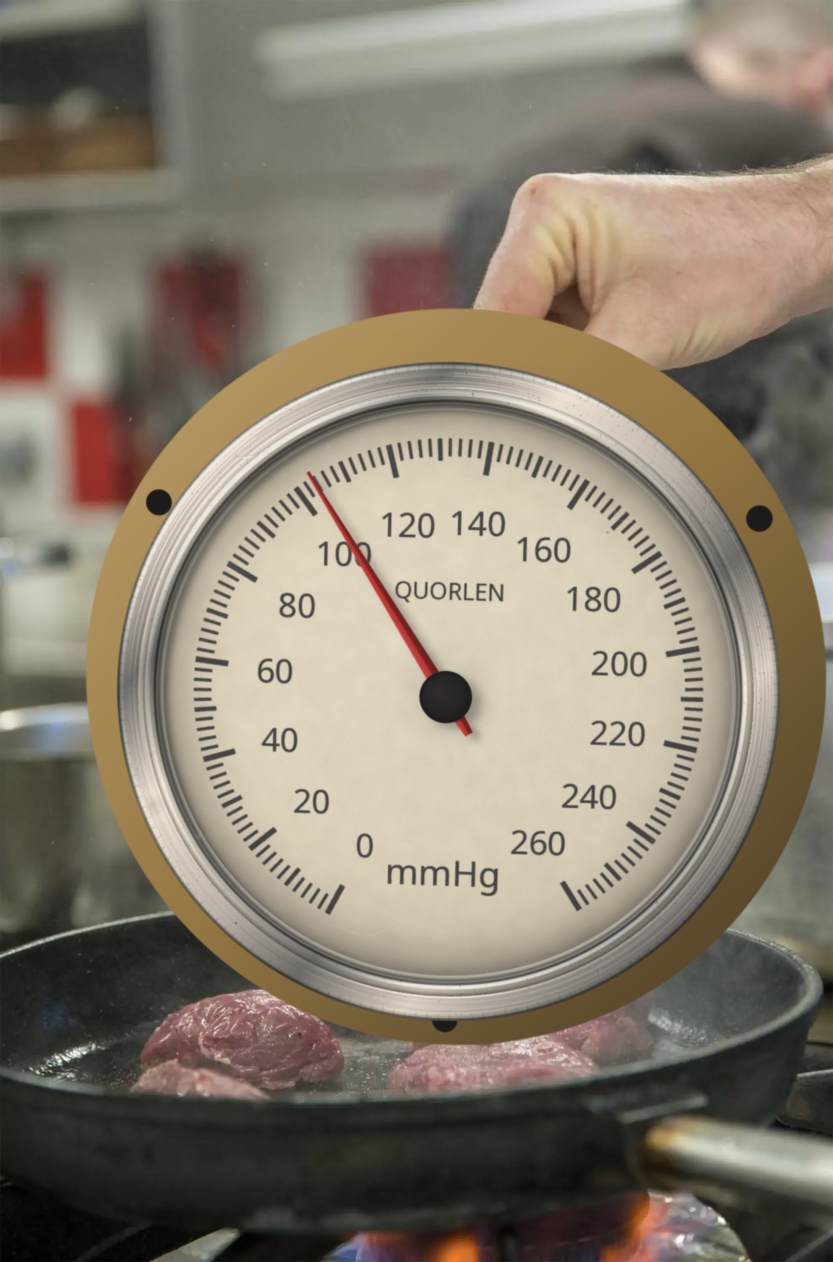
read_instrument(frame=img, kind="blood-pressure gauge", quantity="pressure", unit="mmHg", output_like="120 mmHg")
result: 104 mmHg
